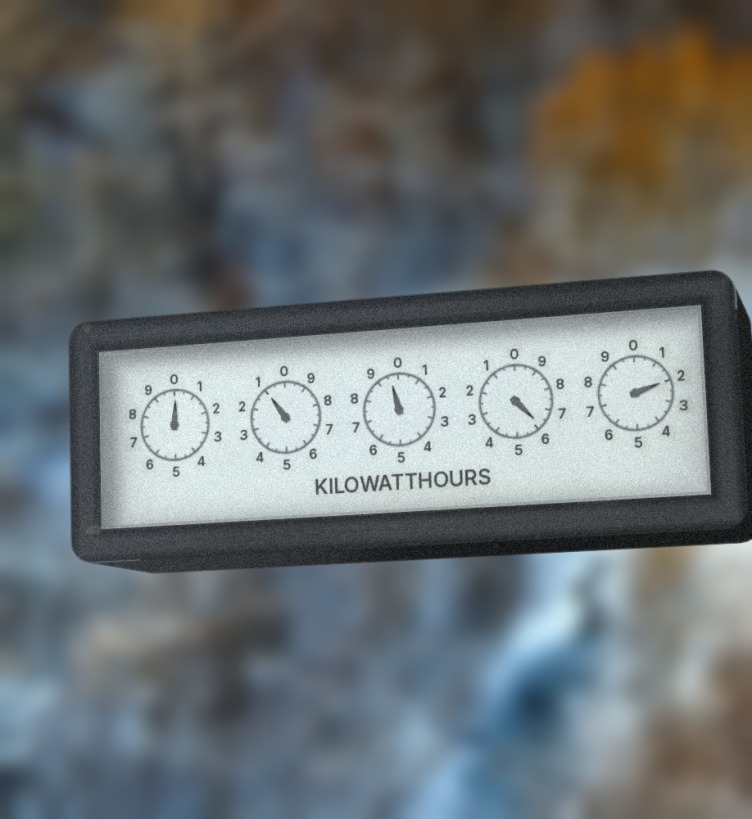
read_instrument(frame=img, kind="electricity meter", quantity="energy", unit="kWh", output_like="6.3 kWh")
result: 962 kWh
